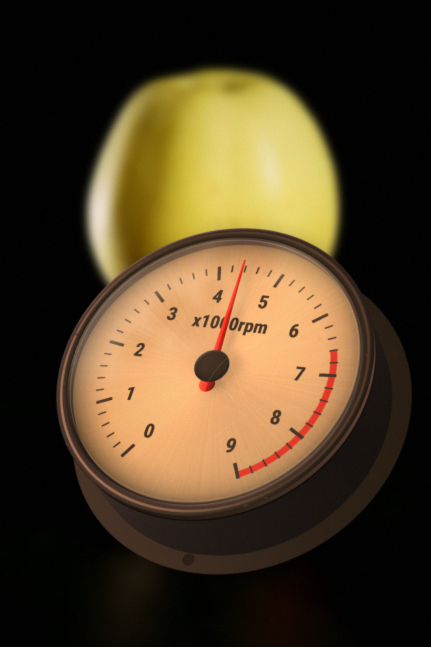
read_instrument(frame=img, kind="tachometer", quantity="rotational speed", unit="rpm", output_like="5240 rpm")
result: 4400 rpm
